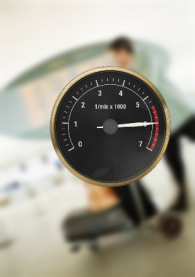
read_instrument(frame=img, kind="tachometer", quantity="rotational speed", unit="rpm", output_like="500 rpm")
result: 6000 rpm
